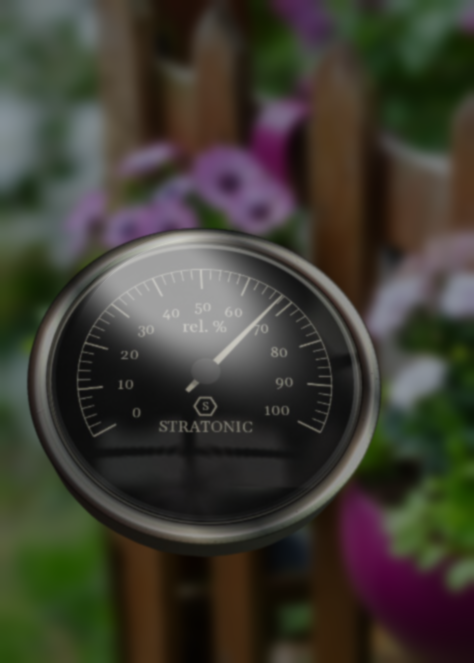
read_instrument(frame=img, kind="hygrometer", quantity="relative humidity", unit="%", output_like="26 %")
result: 68 %
